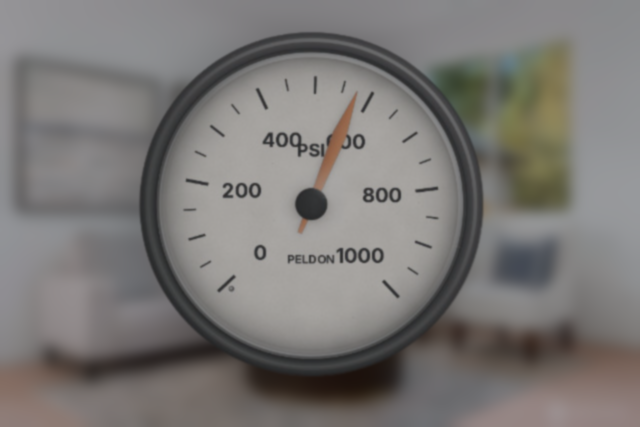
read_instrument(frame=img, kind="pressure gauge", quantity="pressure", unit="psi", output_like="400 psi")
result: 575 psi
